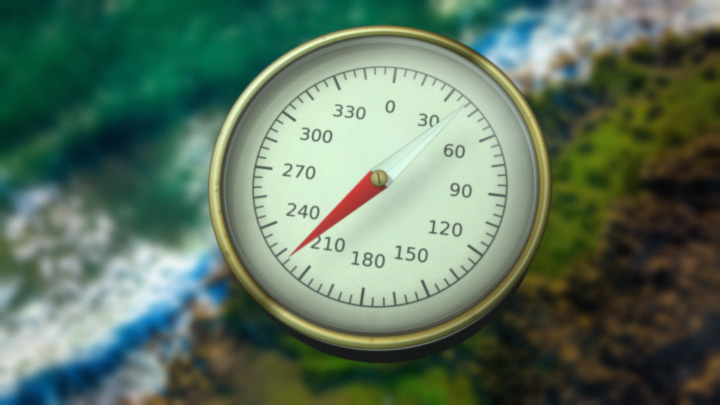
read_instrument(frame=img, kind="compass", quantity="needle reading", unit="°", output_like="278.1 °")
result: 220 °
